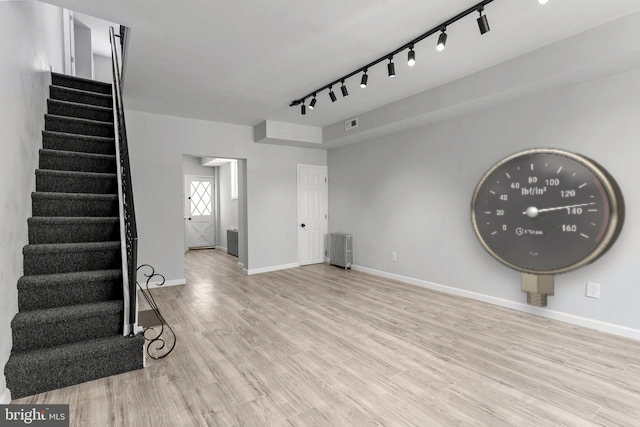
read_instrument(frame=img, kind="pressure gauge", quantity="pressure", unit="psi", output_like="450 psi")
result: 135 psi
